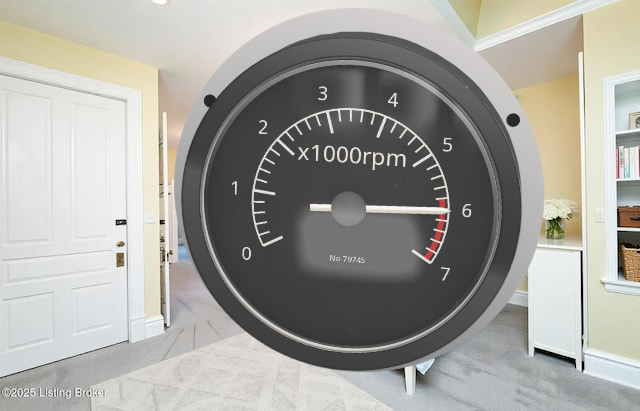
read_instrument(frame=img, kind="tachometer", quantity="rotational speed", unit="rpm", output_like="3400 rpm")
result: 6000 rpm
